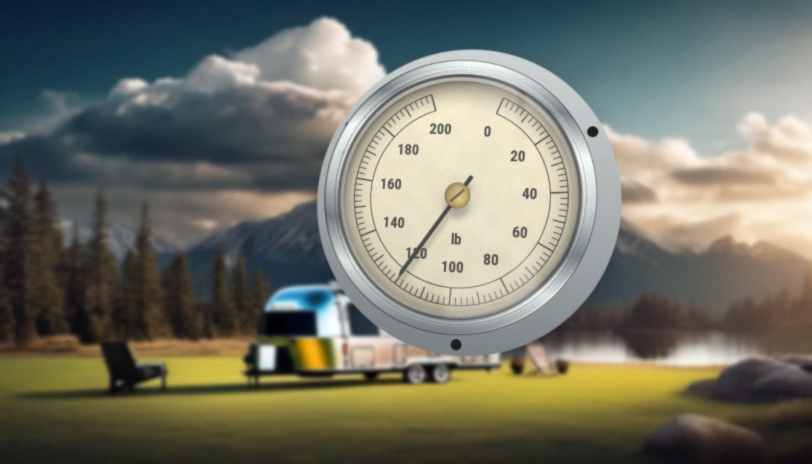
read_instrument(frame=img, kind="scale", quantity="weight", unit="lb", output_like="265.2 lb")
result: 120 lb
